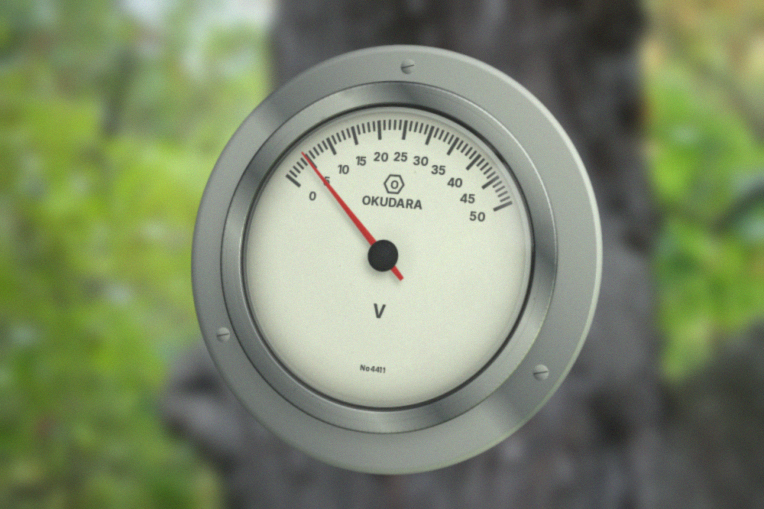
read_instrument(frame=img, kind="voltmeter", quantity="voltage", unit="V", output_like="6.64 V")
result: 5 V
